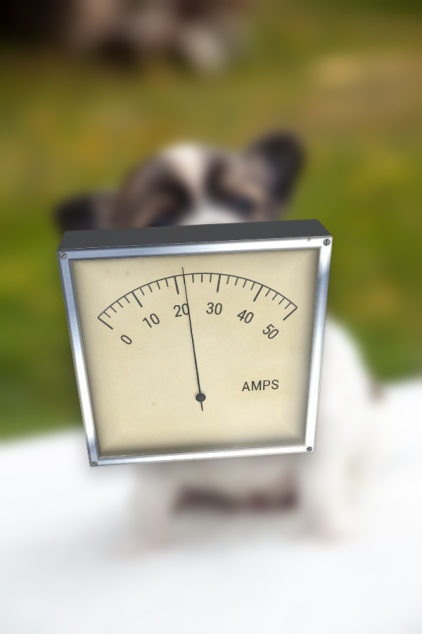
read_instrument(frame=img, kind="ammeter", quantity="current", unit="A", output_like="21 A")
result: 22 A
